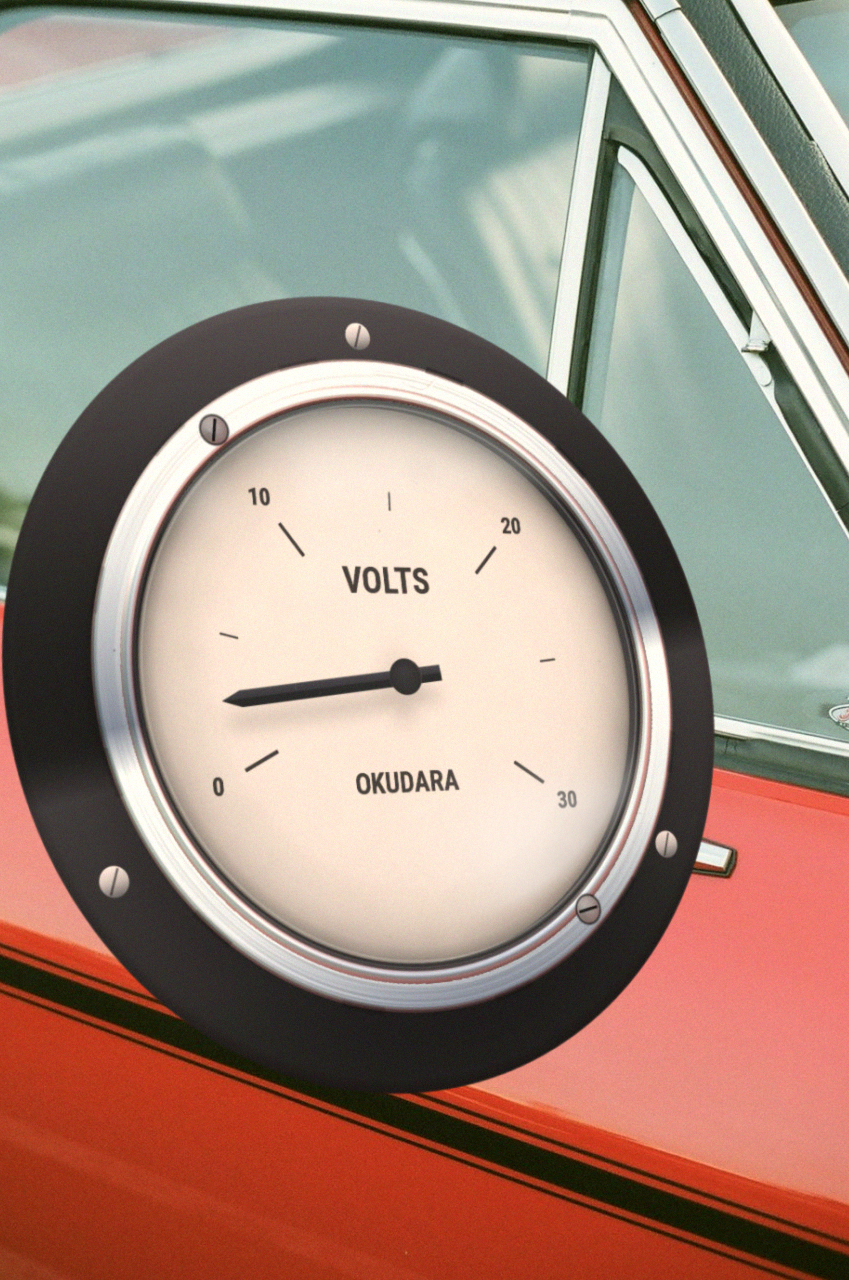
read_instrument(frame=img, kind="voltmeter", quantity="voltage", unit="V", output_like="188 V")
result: 2.5 V
